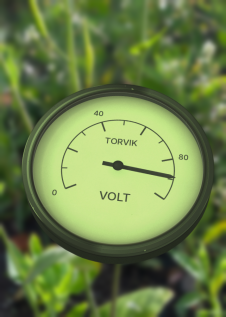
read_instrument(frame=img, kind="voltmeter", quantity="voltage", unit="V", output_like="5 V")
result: 90 V
